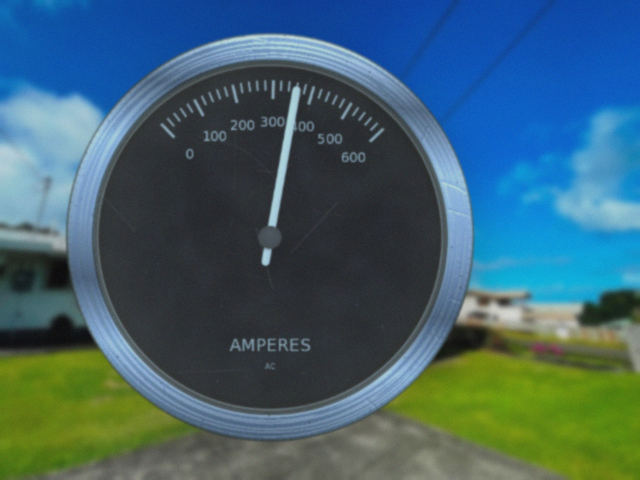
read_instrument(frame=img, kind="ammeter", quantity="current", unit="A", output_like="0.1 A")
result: 360 A
